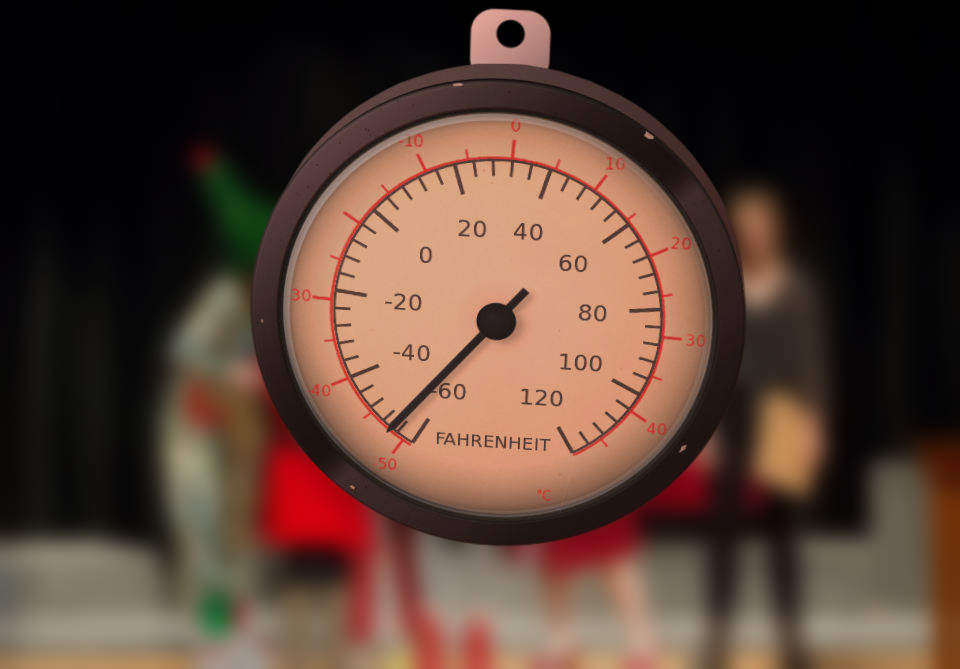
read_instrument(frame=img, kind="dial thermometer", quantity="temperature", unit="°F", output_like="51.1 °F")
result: -54 °F
